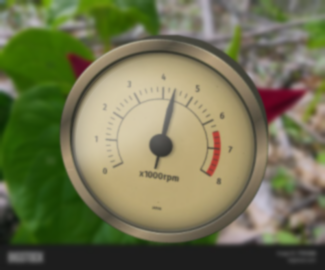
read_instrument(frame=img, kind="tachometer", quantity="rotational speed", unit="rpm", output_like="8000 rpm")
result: 4400 rpm
